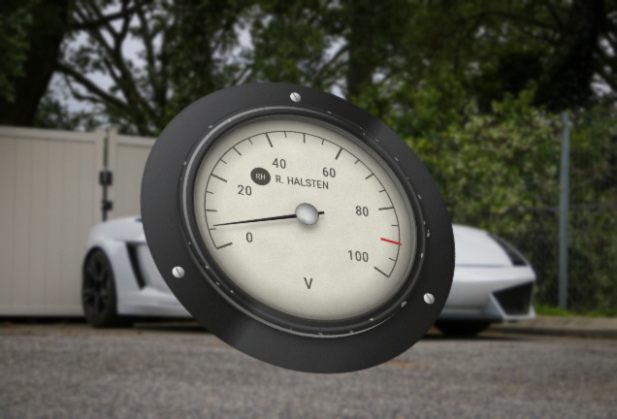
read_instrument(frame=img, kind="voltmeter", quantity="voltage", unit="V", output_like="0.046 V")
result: 5 V
